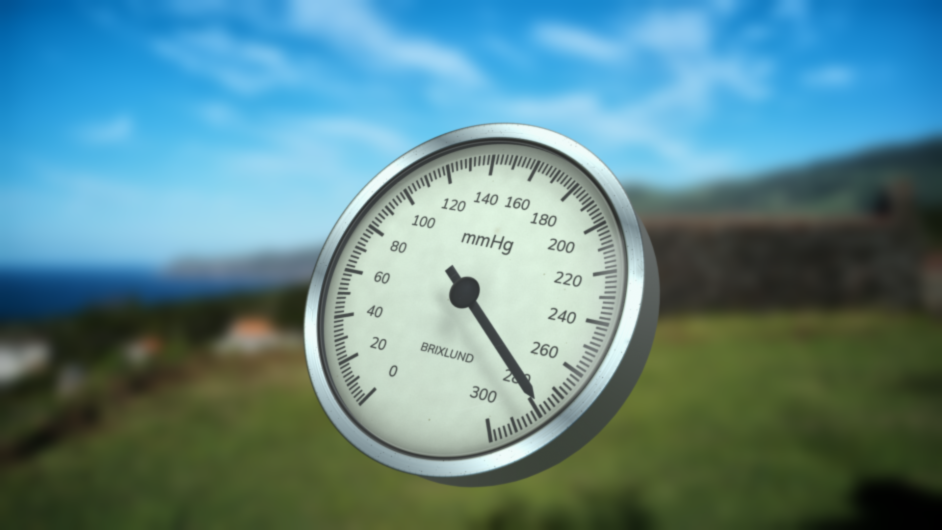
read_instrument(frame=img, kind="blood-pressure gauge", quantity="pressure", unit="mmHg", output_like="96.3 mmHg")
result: 278 mmHg
